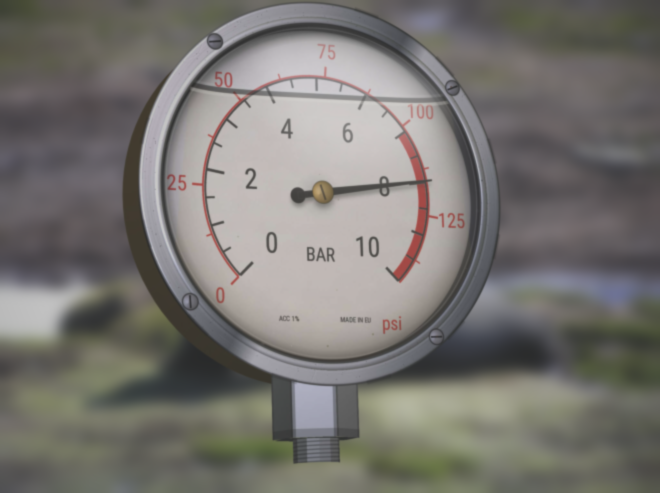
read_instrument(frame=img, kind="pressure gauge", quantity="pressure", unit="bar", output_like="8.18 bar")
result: 8 bar
